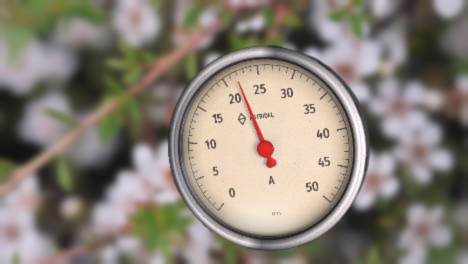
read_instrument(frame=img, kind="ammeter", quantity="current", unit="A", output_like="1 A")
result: 22 A
